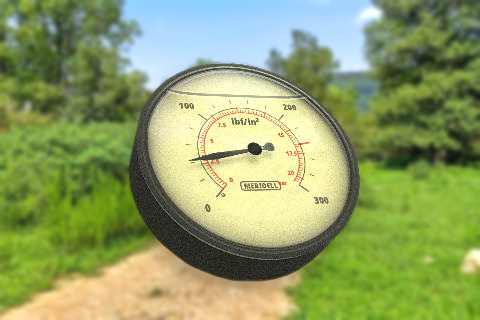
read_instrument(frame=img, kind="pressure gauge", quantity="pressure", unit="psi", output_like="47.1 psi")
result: 40 psi
